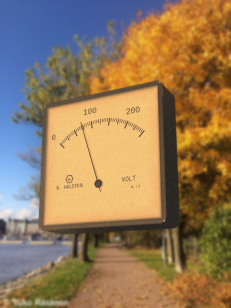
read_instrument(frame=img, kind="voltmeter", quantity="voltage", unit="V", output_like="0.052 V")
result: 75 V
